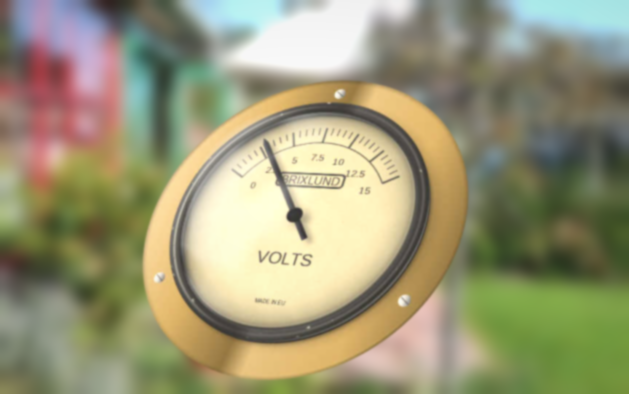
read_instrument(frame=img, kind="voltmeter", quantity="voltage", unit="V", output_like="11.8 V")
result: 3 V
